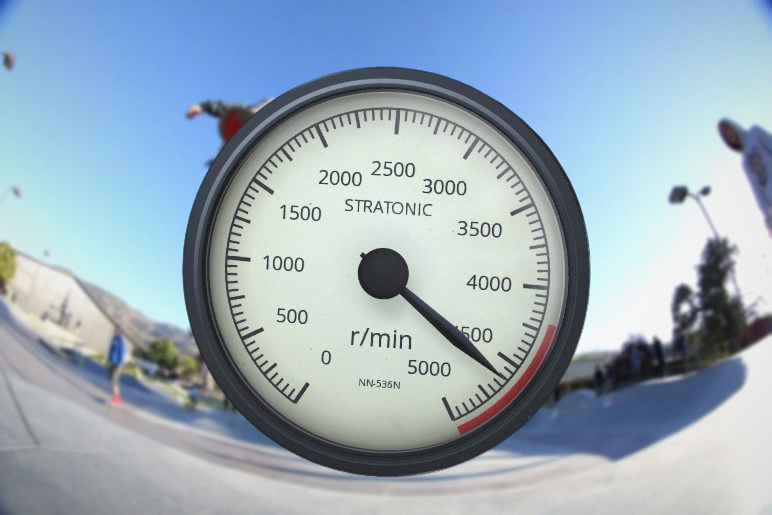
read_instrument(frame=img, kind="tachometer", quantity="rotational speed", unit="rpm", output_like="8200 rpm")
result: 4600 rpm
